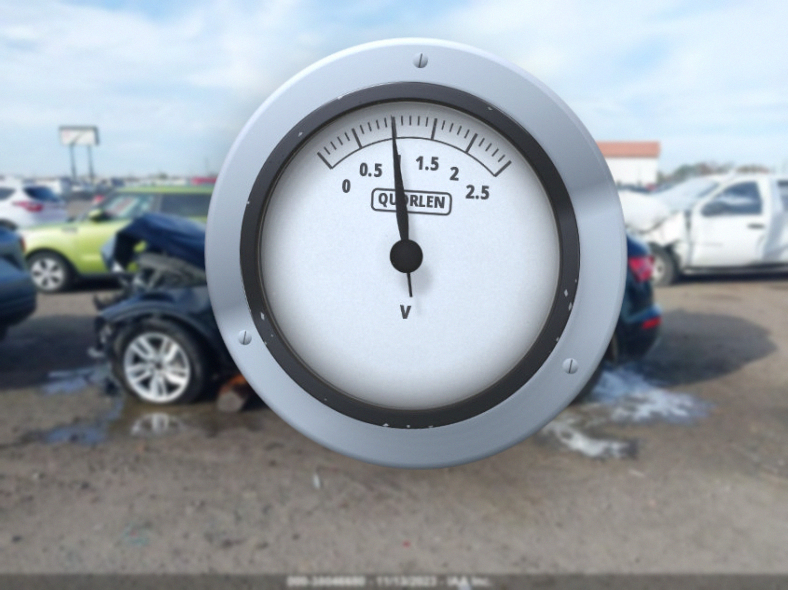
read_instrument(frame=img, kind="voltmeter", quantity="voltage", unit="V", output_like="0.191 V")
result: 1 V
